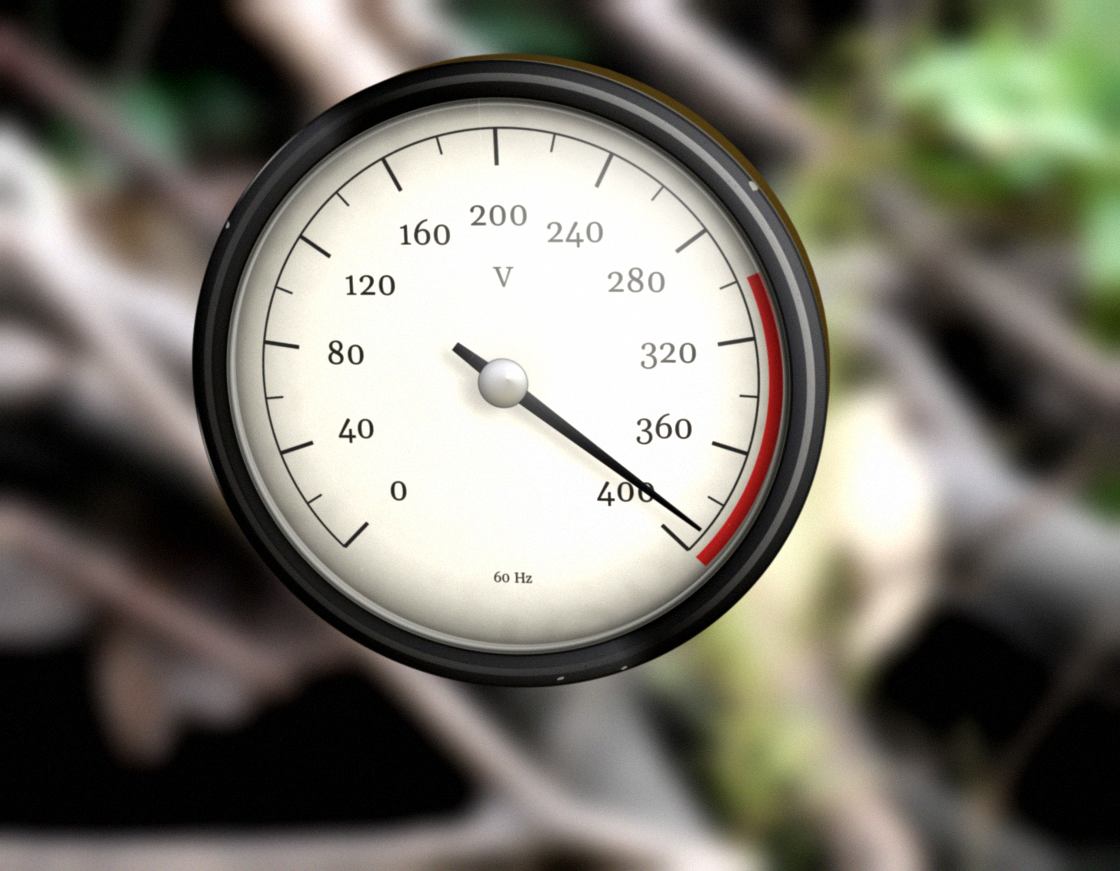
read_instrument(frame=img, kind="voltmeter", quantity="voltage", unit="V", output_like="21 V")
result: 390 V
